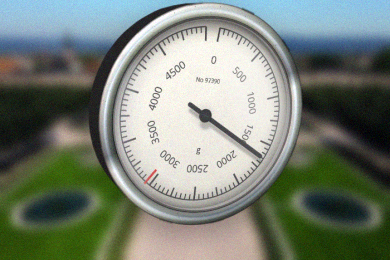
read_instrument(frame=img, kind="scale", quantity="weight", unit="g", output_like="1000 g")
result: 1650 g
